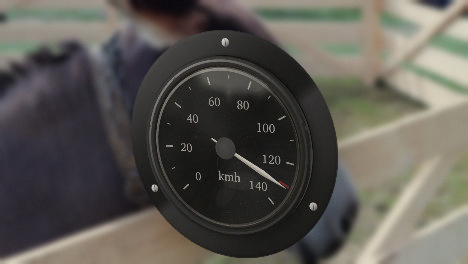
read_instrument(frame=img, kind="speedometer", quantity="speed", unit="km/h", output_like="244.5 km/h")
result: 130 km/h
